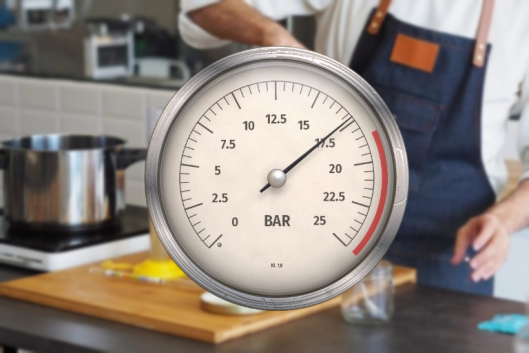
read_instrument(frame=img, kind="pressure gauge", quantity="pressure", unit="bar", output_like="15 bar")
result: 17.25 bar
